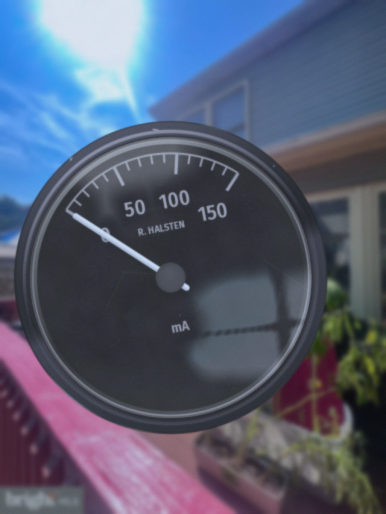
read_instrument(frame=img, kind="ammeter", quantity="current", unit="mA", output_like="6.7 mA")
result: 0 mA
